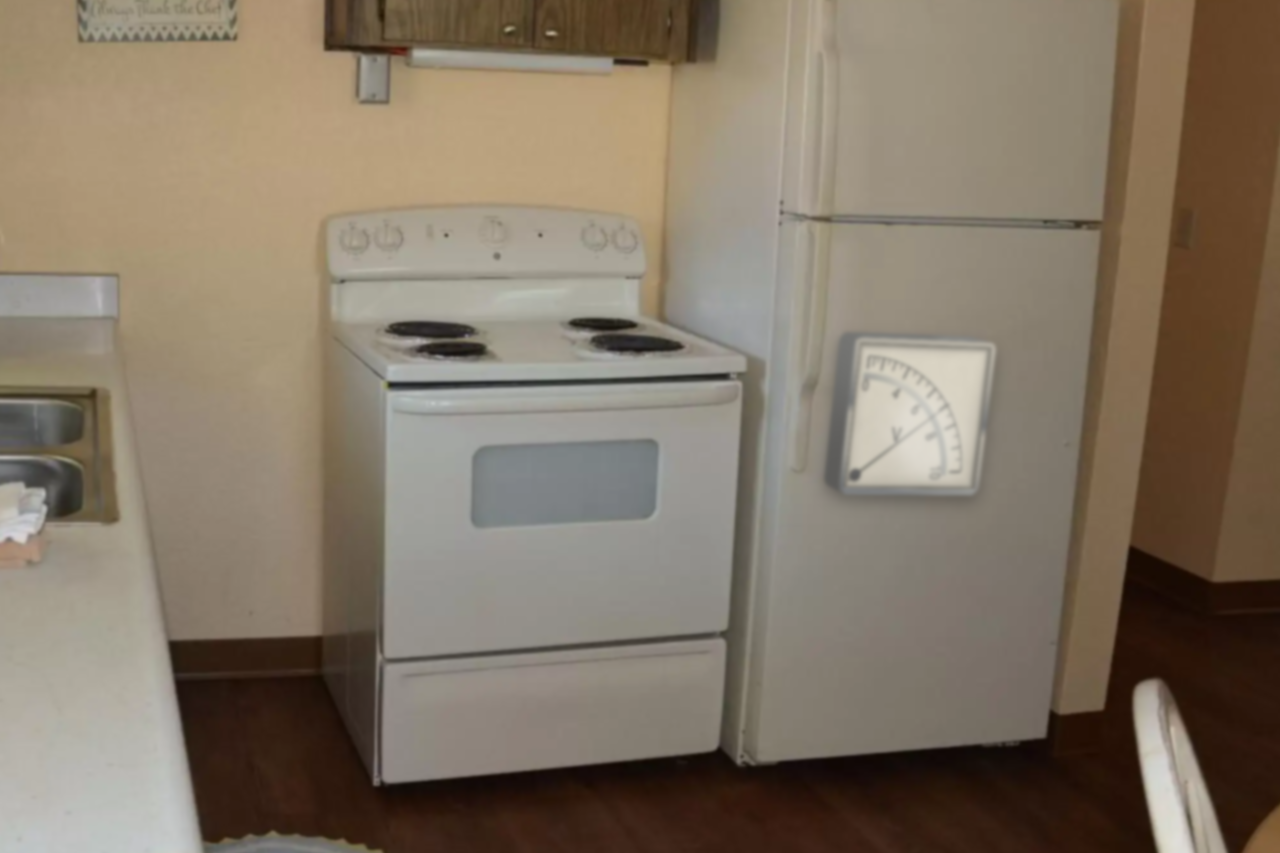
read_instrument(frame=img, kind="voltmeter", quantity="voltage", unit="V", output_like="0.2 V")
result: 7 V
